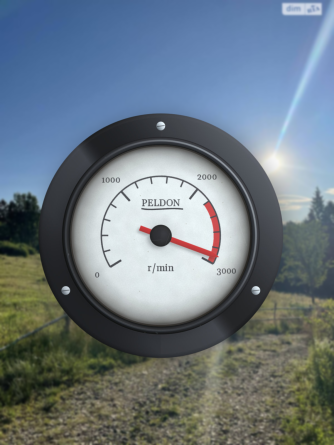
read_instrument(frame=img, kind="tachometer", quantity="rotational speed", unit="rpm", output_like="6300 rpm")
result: 2900 rpm
